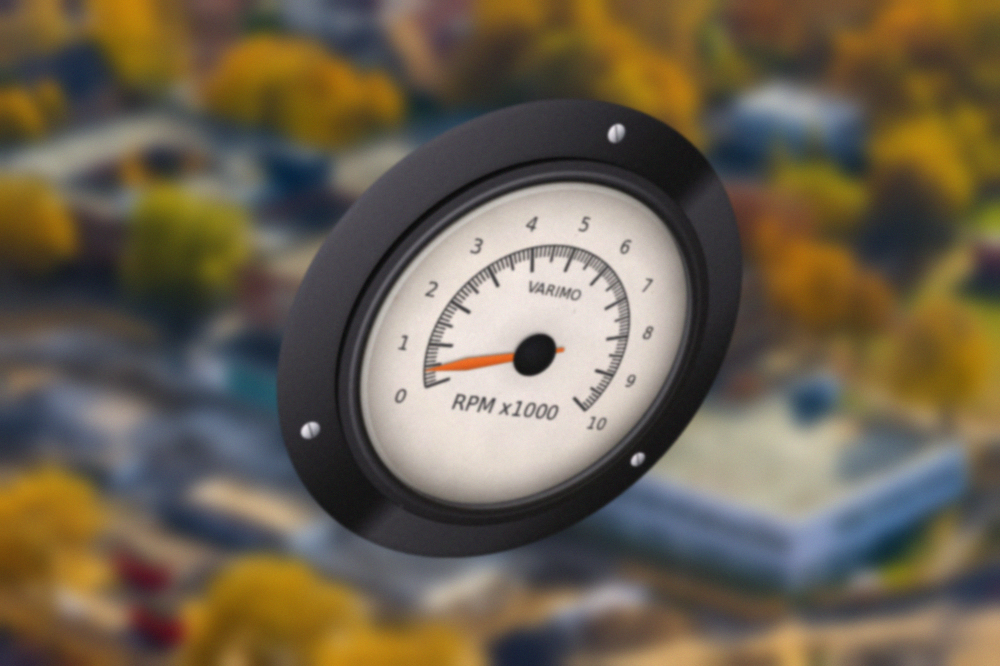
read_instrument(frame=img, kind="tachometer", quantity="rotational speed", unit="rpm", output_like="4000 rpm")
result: 500 rpm
